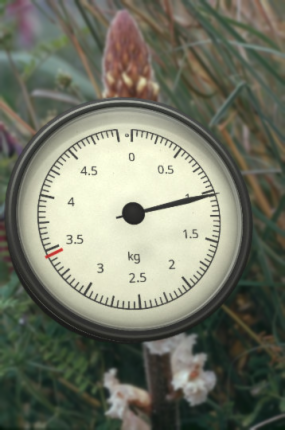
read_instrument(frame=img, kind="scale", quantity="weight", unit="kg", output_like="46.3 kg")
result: 1.05 kg
